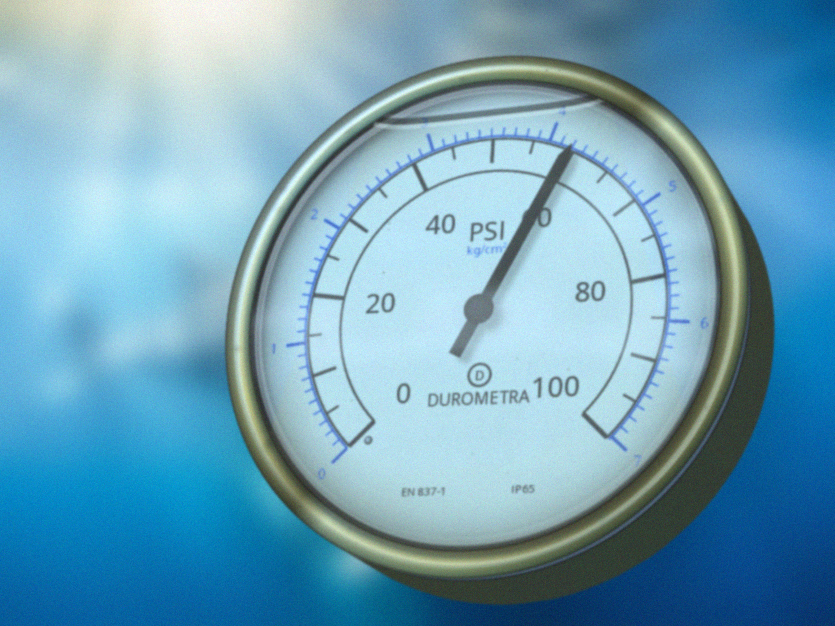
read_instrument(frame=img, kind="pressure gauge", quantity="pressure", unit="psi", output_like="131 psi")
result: 60 psi
